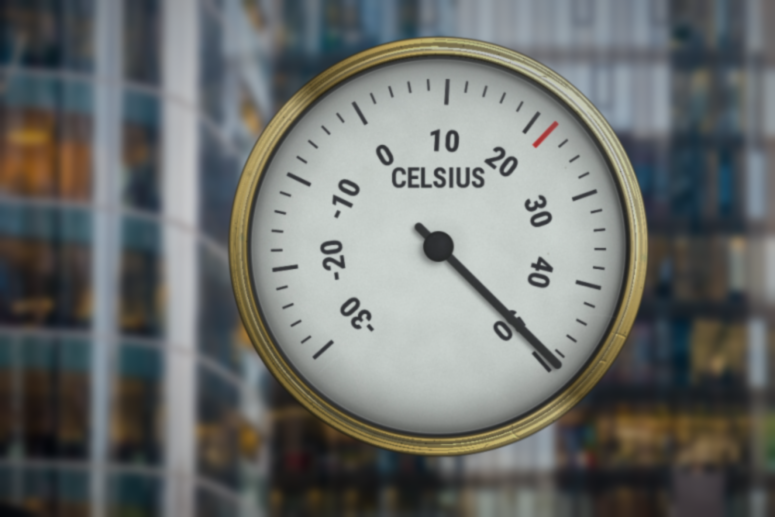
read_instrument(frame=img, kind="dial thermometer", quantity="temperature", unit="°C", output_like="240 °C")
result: 49 °C
